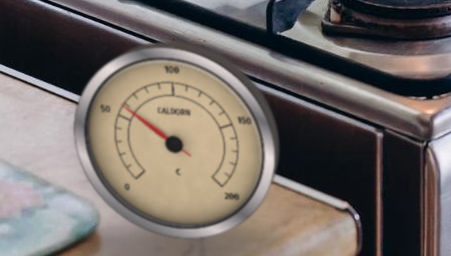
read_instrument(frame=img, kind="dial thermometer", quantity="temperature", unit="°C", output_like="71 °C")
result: 60 °C
